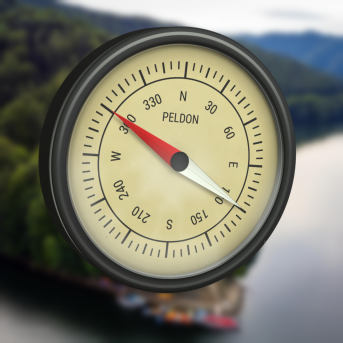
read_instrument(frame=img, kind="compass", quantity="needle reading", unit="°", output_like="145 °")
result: 300 °
